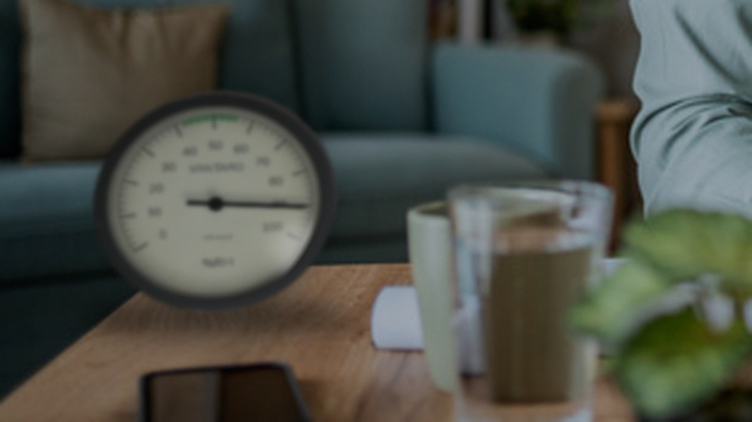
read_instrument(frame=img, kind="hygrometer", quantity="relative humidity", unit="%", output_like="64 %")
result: 90 %
